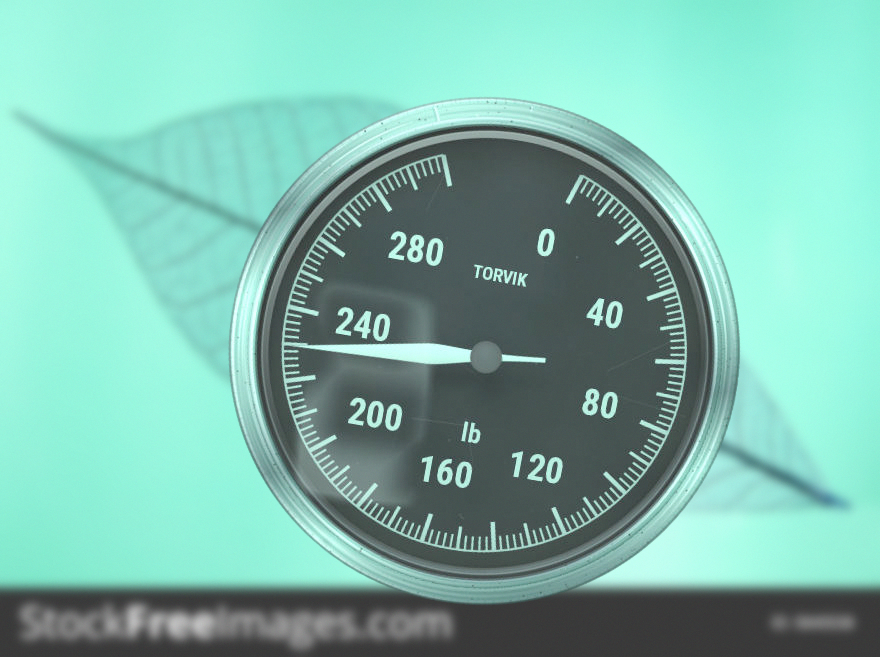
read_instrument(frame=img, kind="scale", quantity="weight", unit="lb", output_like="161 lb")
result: 230 lb
